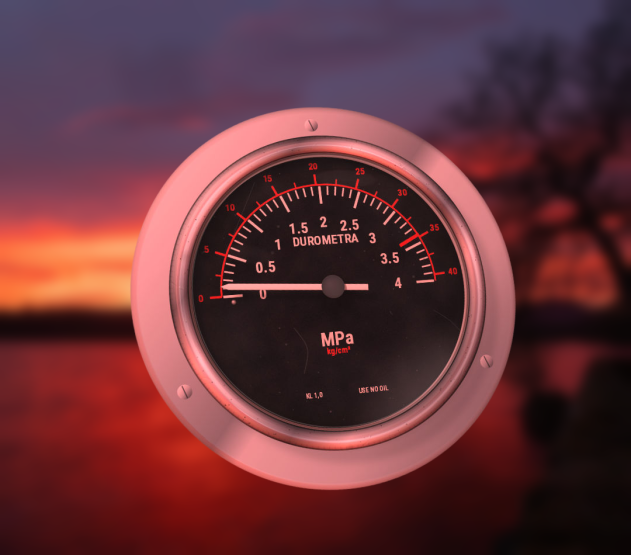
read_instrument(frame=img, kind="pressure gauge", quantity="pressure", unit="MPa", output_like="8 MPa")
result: 0.1 MPa
